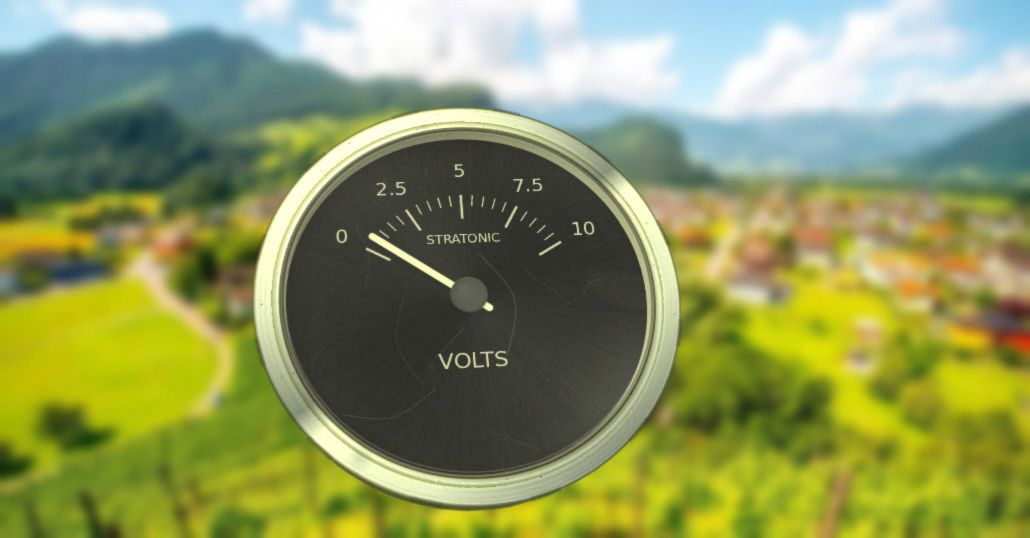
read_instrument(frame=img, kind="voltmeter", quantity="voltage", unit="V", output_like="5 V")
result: 0.5 V
